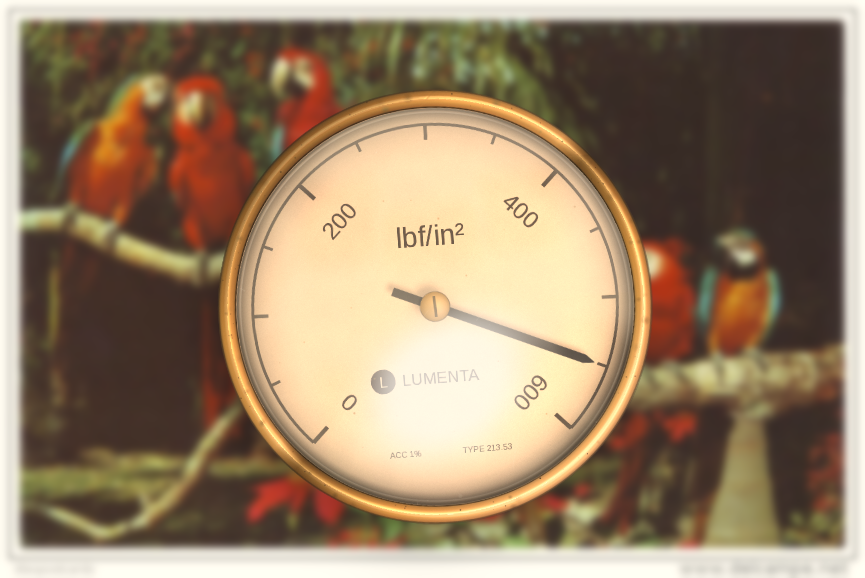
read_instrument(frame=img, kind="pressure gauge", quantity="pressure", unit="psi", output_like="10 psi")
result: 550 psi
